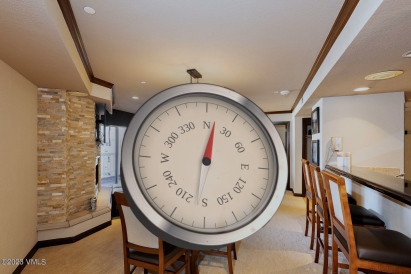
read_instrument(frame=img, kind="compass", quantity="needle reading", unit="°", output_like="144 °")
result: 10 °
